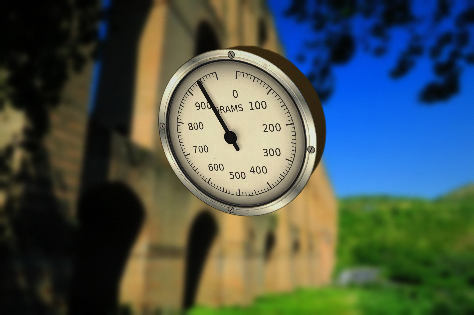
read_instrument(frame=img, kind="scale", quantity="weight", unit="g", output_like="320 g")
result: 950 g
